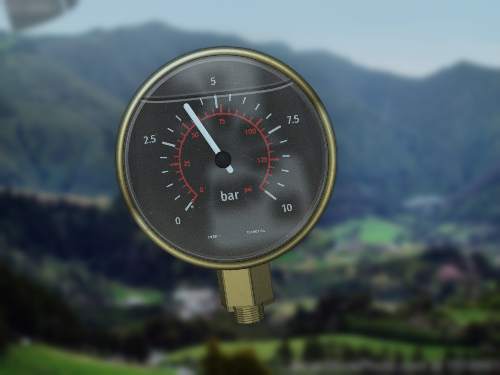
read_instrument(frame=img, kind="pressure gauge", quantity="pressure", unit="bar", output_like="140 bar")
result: 4 bar
